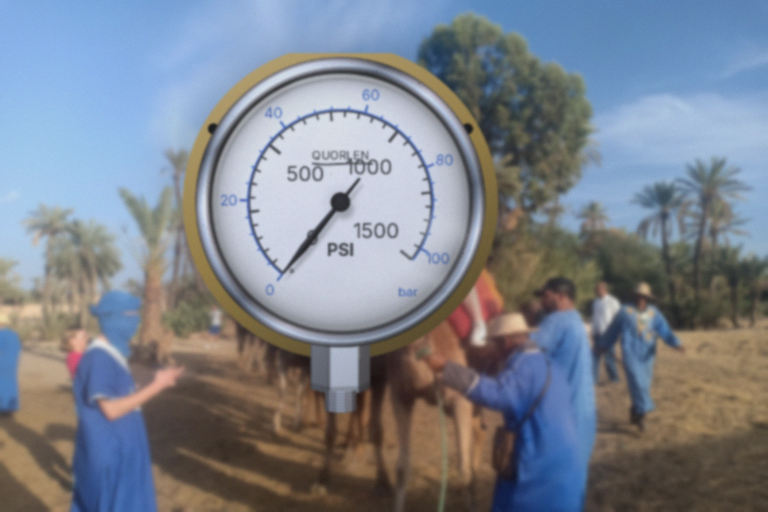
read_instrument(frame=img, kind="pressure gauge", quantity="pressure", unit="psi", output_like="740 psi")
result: 0 psi
